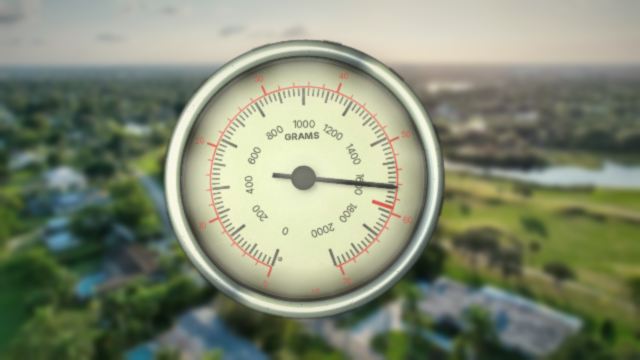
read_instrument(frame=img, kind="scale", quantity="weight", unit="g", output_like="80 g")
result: 1600 g
